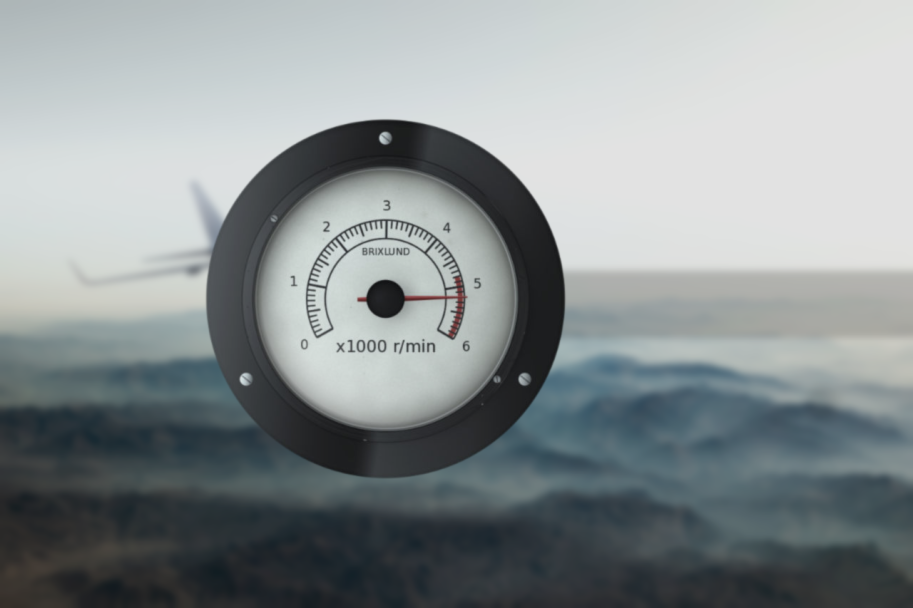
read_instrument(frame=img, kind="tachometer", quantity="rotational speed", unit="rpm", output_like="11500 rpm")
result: 5200 rpm
